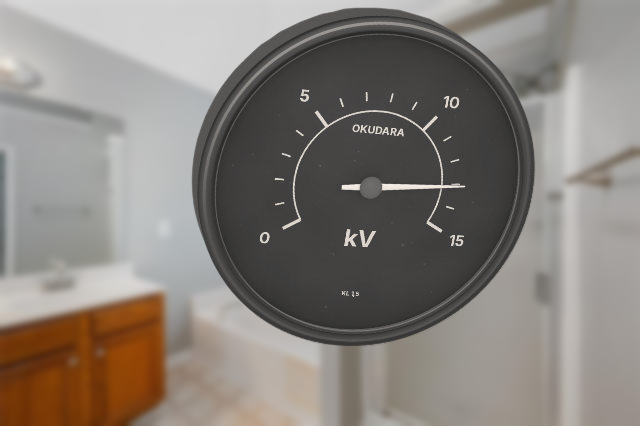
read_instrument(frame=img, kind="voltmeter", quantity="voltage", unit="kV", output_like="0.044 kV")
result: 13 kV
